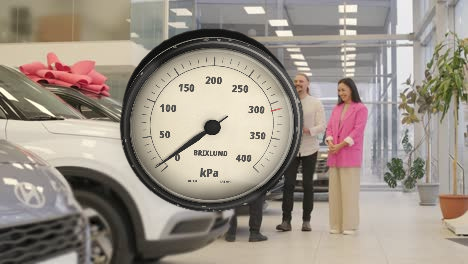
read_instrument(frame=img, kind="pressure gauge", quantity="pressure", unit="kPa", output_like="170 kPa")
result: 10 kPa
